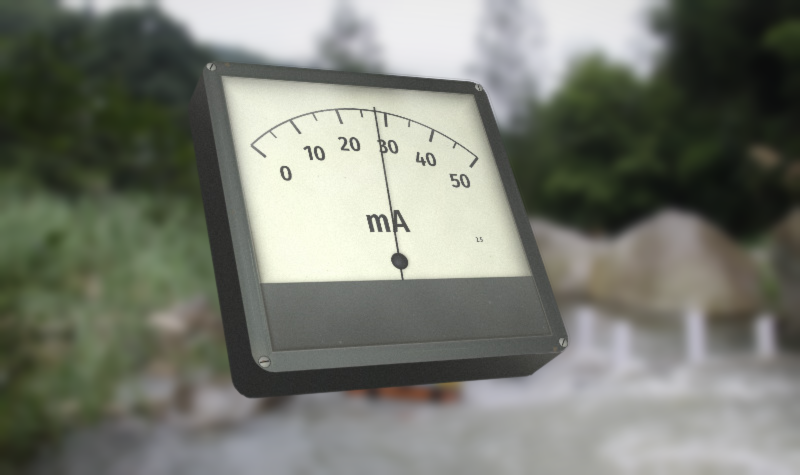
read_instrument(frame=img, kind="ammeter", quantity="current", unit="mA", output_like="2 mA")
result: 27.5 mA
